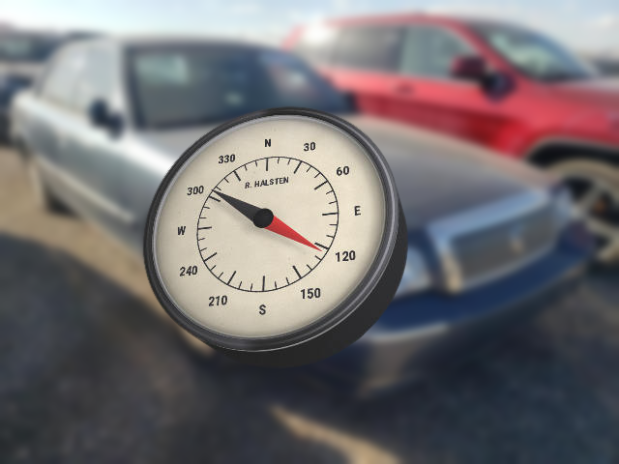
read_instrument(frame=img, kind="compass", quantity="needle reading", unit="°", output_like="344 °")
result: 125 °
